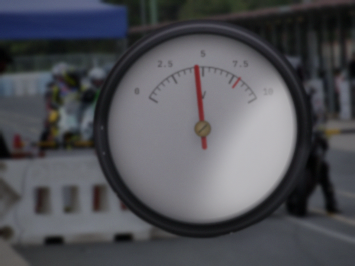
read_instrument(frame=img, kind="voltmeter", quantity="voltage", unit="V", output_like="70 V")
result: 4.5 V
